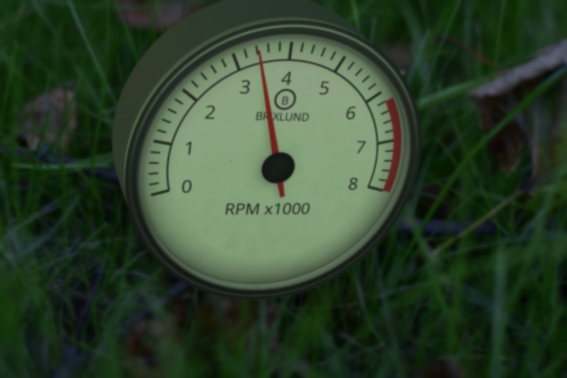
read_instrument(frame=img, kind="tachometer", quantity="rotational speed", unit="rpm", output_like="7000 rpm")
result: 3400 rpm
